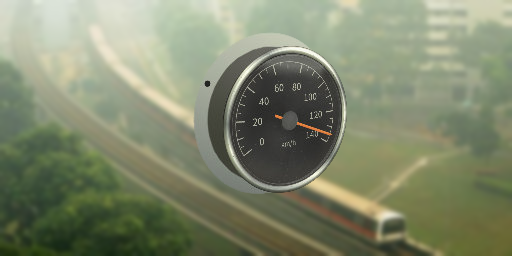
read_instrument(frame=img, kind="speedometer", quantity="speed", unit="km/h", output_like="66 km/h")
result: 135 km/h
